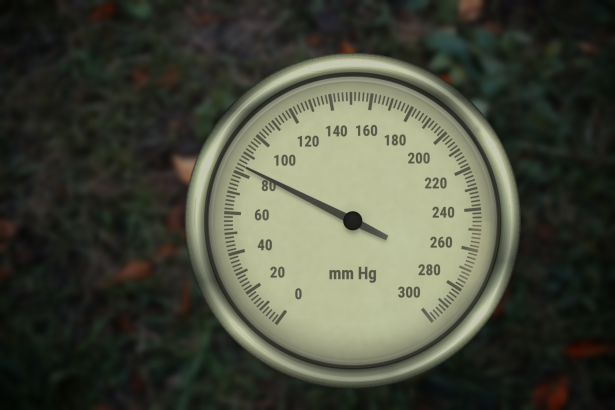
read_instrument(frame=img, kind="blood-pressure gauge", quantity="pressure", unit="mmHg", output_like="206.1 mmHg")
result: 84 mmHg
